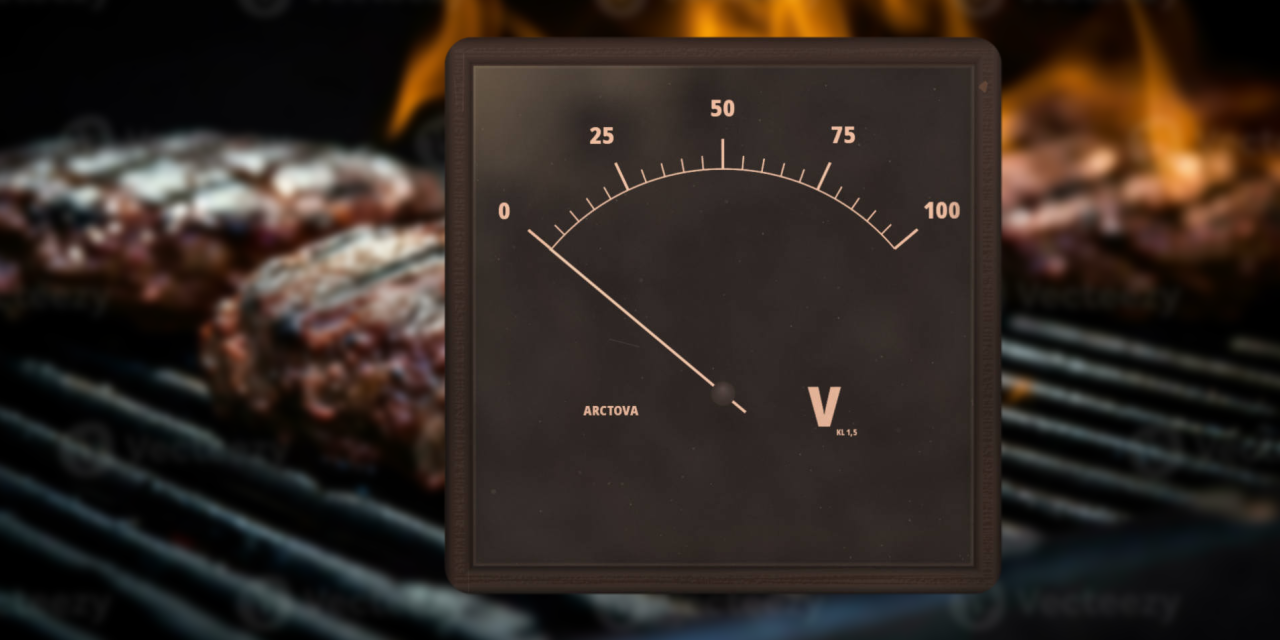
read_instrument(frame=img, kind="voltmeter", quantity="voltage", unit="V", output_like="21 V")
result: 0 V
